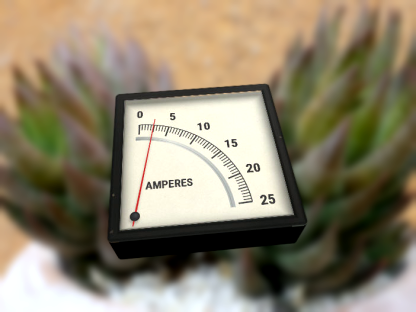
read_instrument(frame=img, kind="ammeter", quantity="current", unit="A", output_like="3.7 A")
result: 2.5 A
